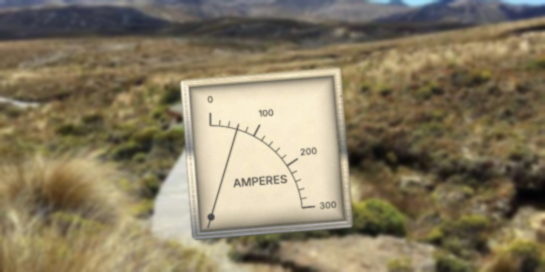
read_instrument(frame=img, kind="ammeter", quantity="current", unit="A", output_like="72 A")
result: 60 A
